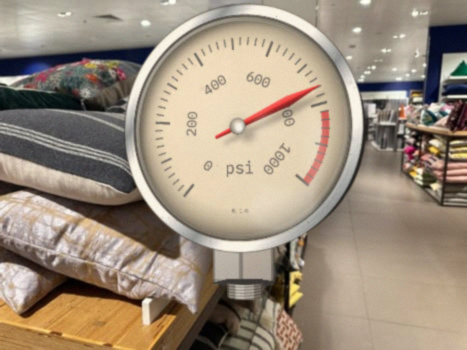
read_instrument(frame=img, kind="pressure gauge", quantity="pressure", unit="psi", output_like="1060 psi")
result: 760 psi
